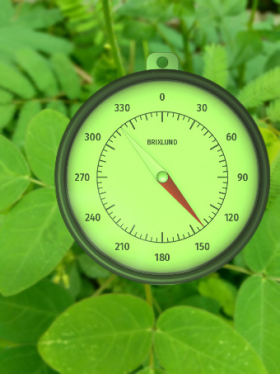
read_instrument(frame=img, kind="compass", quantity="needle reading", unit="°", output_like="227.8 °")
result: 140 °
